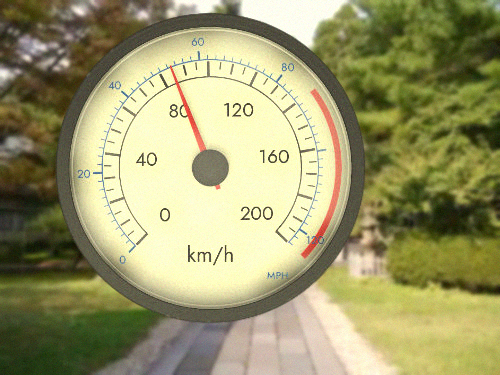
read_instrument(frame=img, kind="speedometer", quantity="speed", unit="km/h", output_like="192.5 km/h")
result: 85 km/h
